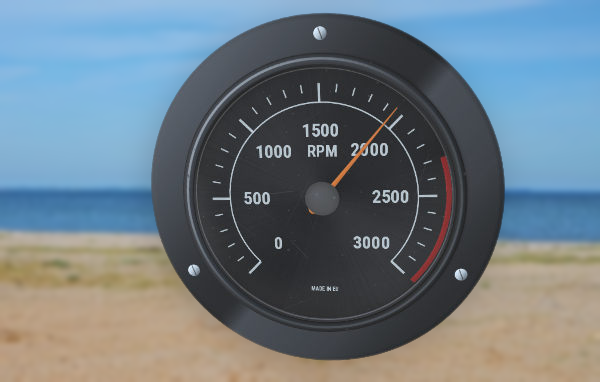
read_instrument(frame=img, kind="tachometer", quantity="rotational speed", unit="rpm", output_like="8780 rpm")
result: 1950 rpm
